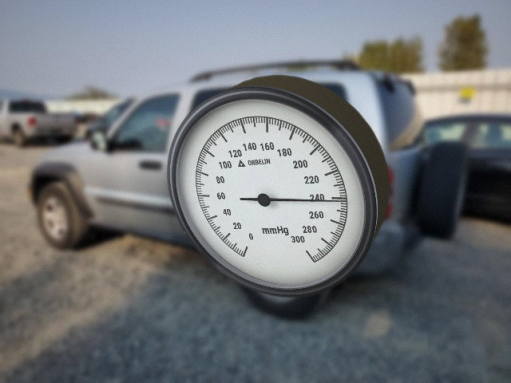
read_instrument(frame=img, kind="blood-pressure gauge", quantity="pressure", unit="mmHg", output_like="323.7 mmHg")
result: 240 mmHg
